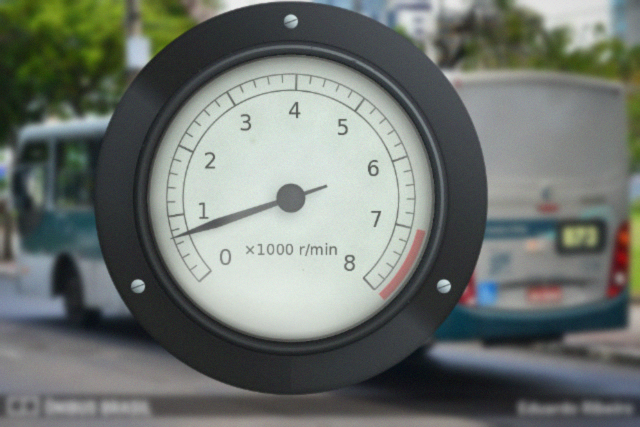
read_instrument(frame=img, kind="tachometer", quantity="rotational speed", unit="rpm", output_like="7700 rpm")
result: 700 rpm
